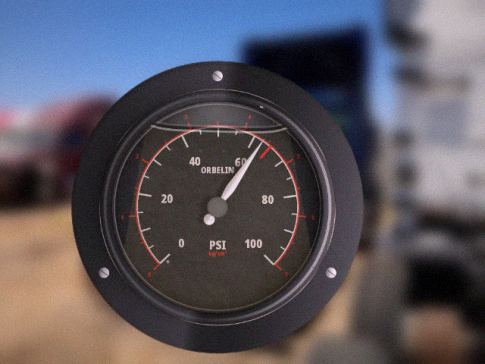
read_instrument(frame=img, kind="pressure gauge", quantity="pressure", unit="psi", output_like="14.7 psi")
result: 62.5 psi
